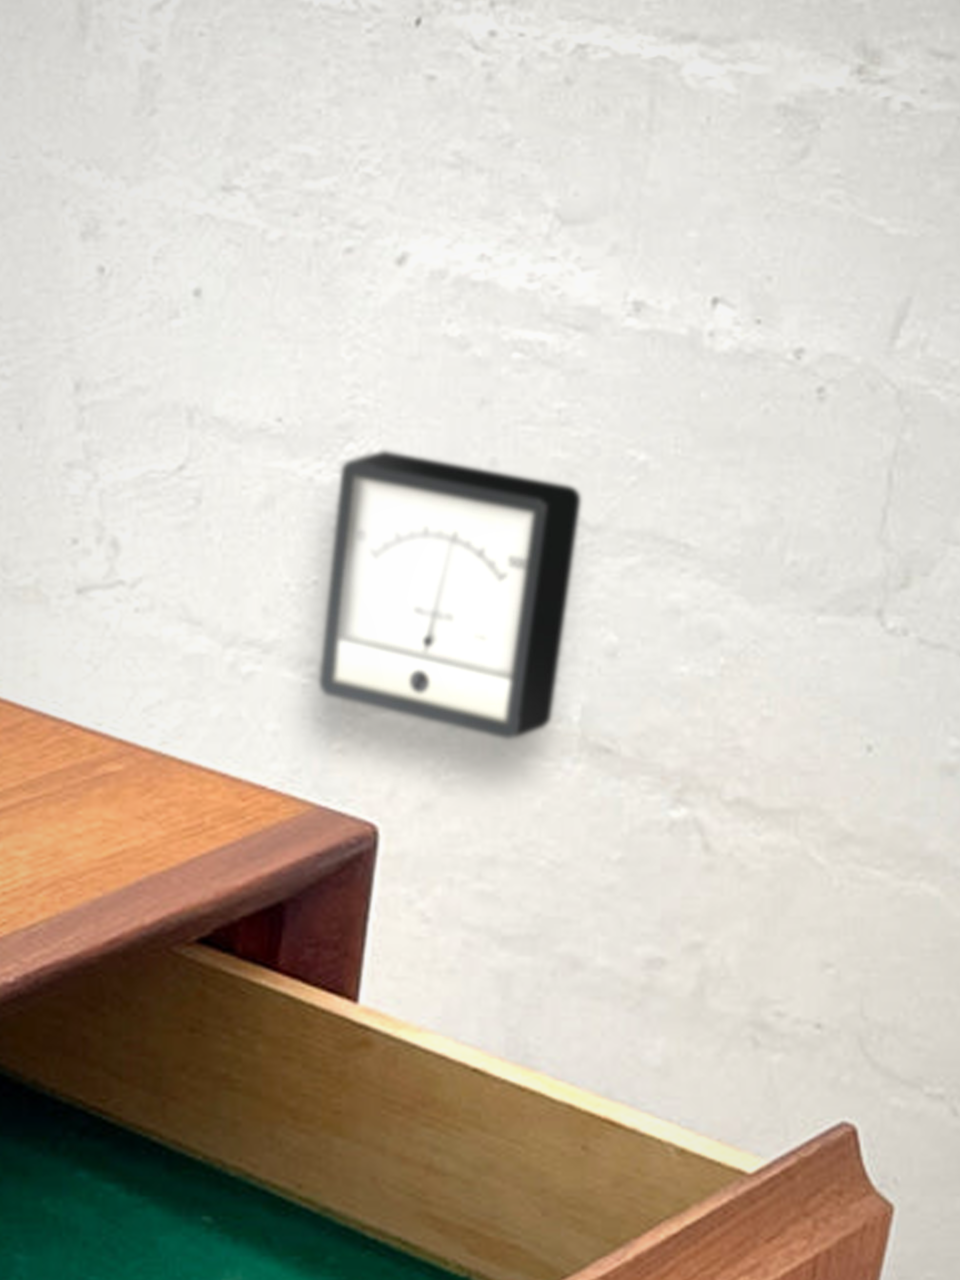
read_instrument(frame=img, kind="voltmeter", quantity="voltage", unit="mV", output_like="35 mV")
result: 300 mV
